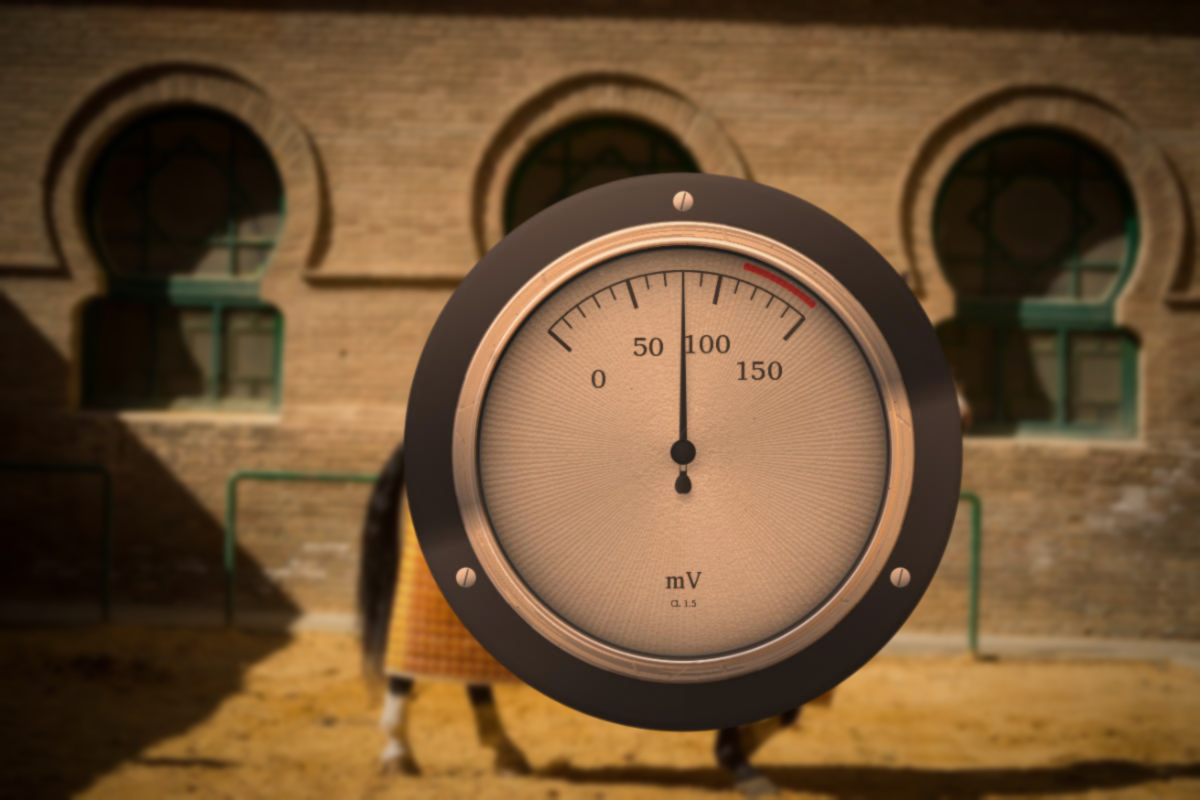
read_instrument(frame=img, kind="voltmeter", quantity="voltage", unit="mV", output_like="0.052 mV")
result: 80 mV
